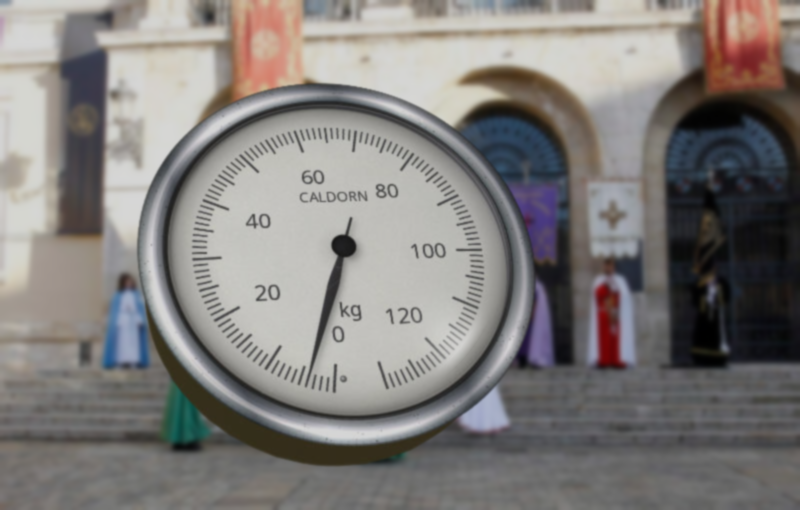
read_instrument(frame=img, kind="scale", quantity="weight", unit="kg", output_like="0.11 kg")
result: 4 kg
